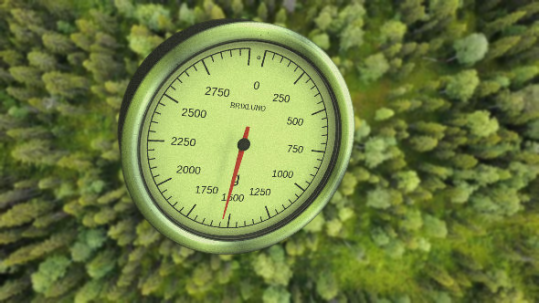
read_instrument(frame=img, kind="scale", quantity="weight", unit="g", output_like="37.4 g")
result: 1550 g
